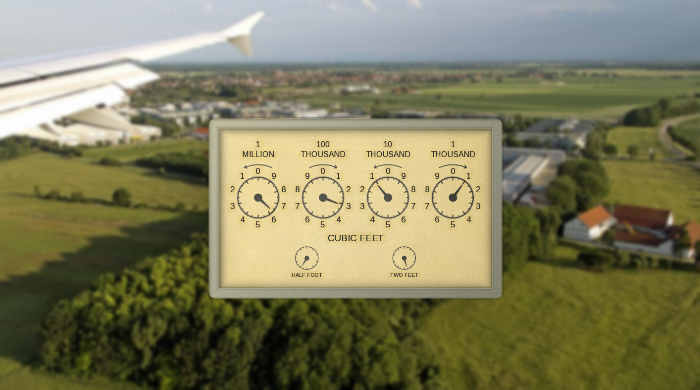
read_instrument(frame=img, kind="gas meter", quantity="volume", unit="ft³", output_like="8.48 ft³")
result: 631100 ft³
